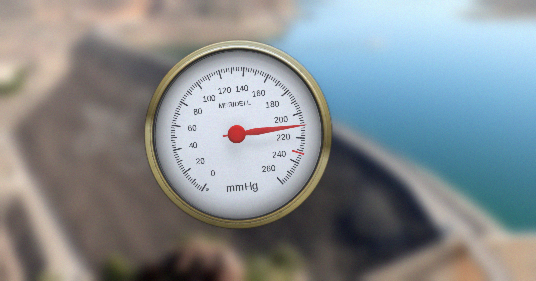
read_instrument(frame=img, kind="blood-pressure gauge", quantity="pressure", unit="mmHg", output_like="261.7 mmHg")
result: 210 mmHg
